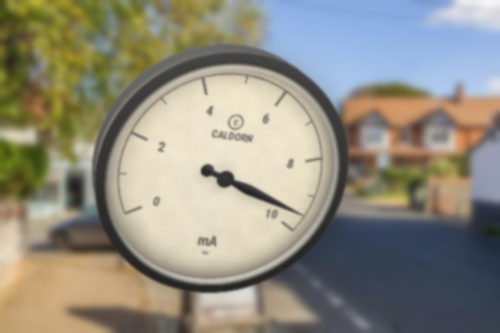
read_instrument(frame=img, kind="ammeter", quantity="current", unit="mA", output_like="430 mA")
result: 9.5 mA
